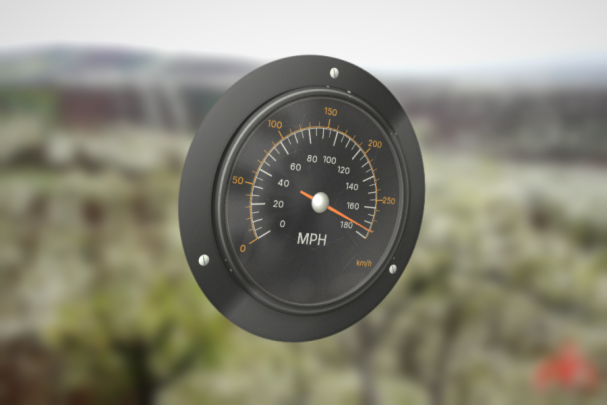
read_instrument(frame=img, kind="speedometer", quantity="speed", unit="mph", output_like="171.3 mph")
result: 175 mph
